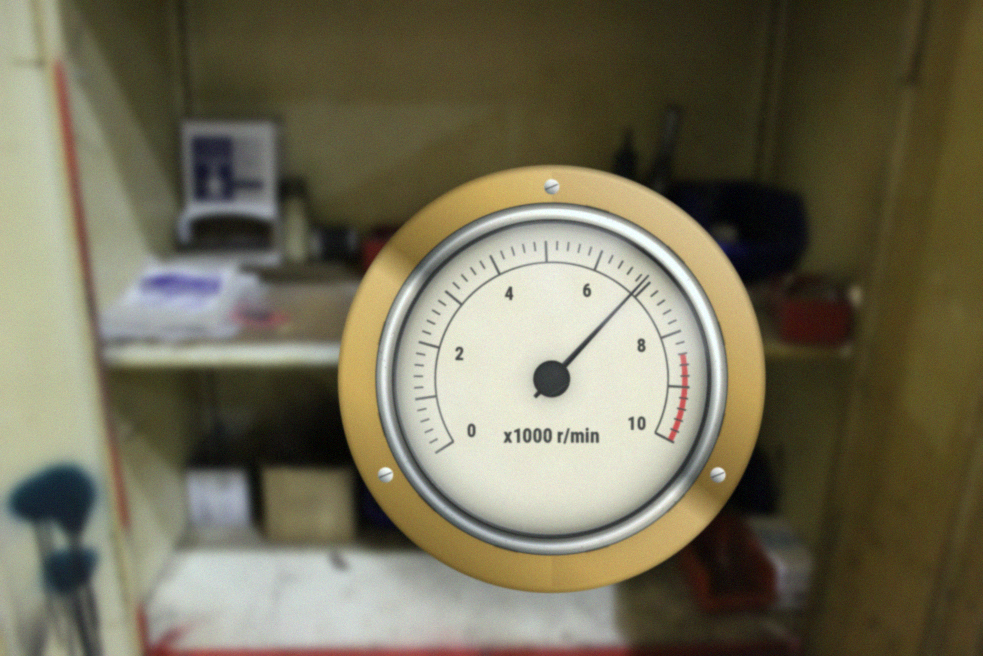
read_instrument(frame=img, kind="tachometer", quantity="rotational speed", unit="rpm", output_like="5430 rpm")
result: 6900 rpm
